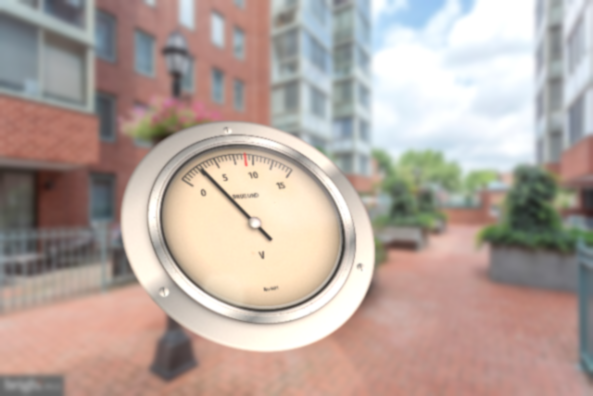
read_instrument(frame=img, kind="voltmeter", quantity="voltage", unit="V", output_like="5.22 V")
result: 2.5 V
